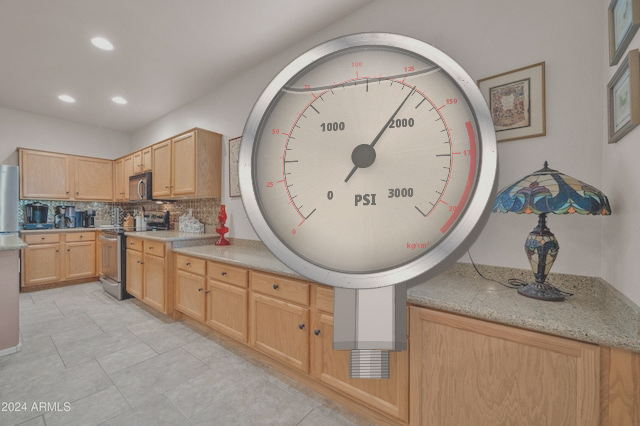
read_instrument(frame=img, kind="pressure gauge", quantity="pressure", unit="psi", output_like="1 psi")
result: 1900 psi
